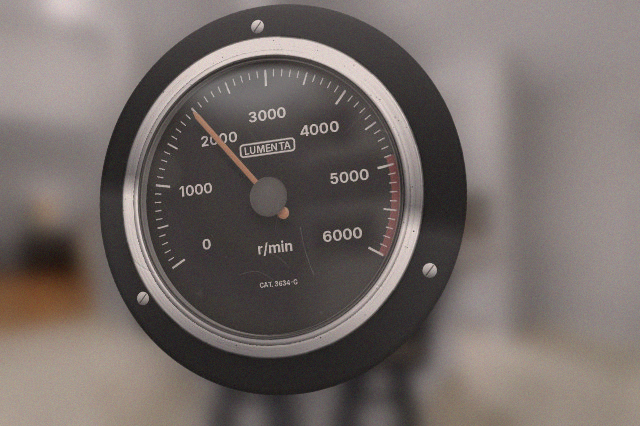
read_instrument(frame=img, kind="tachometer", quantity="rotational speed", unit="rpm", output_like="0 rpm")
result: 2000 rpm
